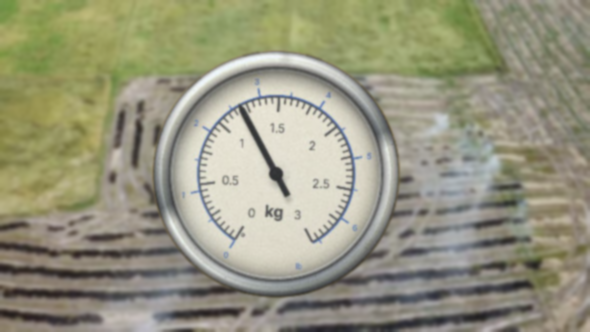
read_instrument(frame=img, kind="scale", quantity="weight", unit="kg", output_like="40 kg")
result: 1.2 kg
